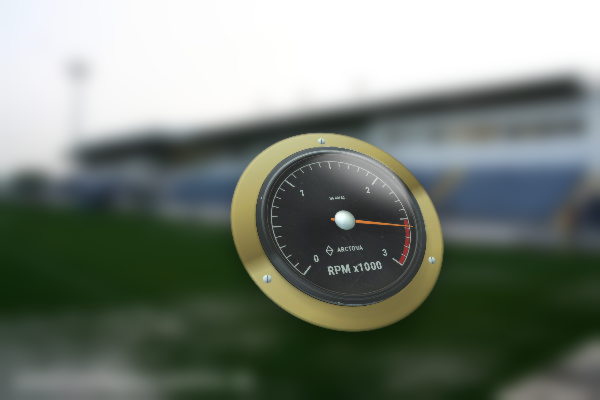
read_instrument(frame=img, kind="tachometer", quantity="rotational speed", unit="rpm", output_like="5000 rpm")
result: 2600 rpm
